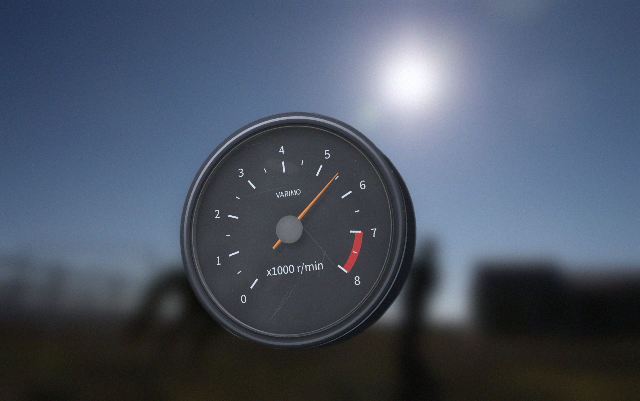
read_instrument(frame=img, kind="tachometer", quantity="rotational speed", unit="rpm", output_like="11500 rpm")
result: 5500 rpm
